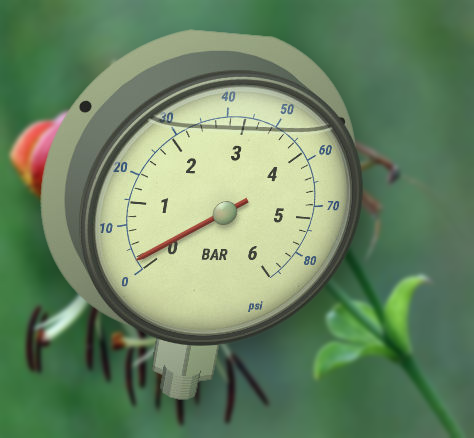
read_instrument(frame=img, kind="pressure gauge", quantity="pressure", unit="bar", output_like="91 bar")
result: 0.2 bar
